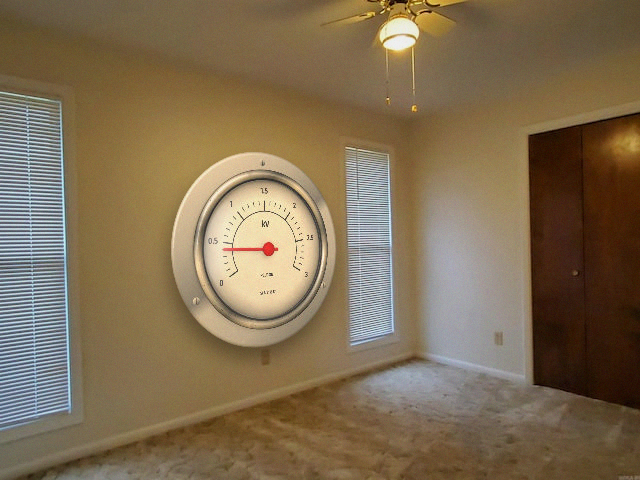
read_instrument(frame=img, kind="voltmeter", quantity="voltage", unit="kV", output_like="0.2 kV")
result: 0.4 kV
